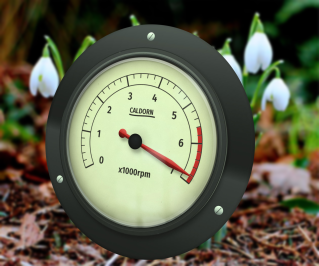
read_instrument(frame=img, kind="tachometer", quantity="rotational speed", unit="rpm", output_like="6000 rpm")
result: 6800 rpm
